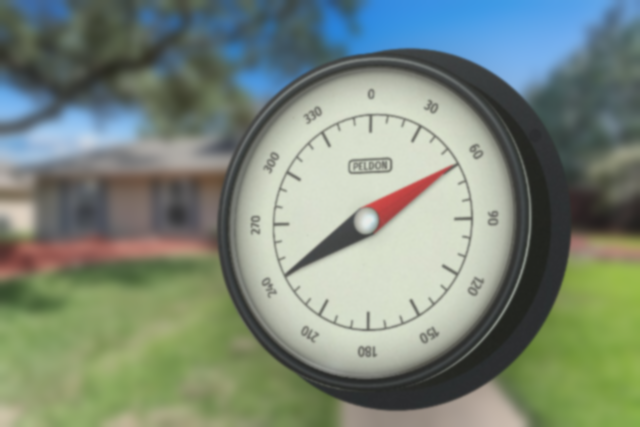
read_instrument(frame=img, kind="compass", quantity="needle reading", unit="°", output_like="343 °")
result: 60 °
